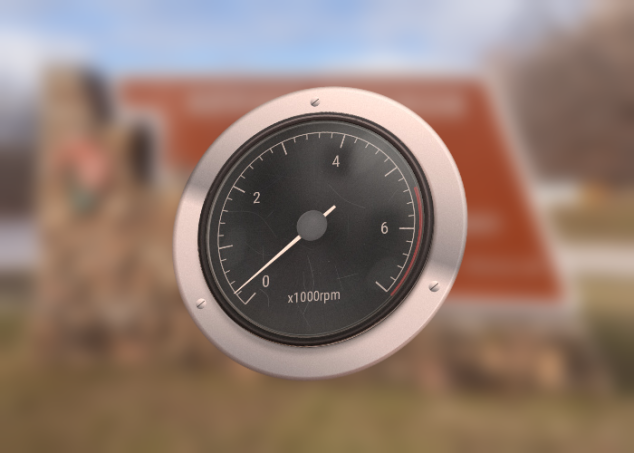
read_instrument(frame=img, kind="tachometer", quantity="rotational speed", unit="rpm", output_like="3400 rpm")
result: 200 rpm
